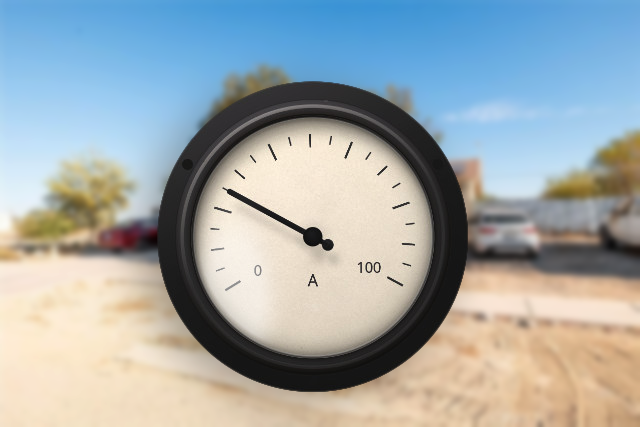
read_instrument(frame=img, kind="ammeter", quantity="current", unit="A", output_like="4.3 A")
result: 25 A
